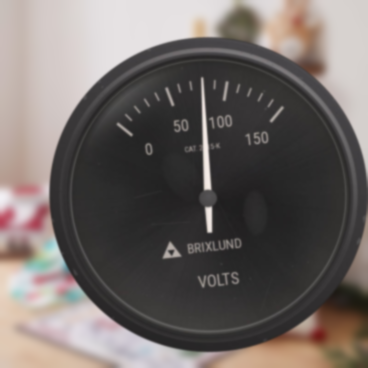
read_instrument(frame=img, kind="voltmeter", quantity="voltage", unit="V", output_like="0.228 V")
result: 80 V
